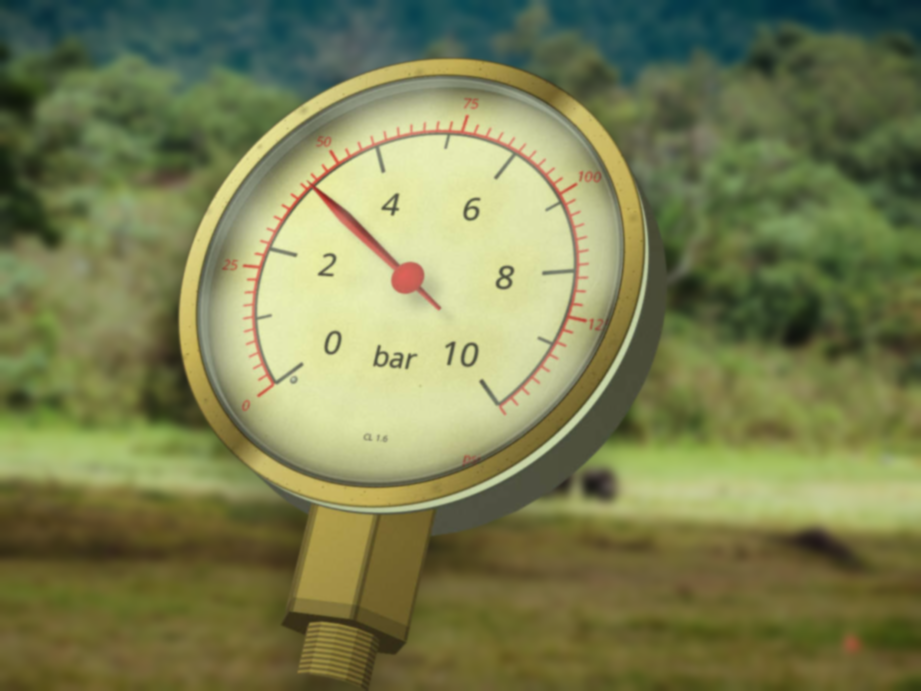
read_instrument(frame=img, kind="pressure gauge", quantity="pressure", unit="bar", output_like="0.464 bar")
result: 3 bar
